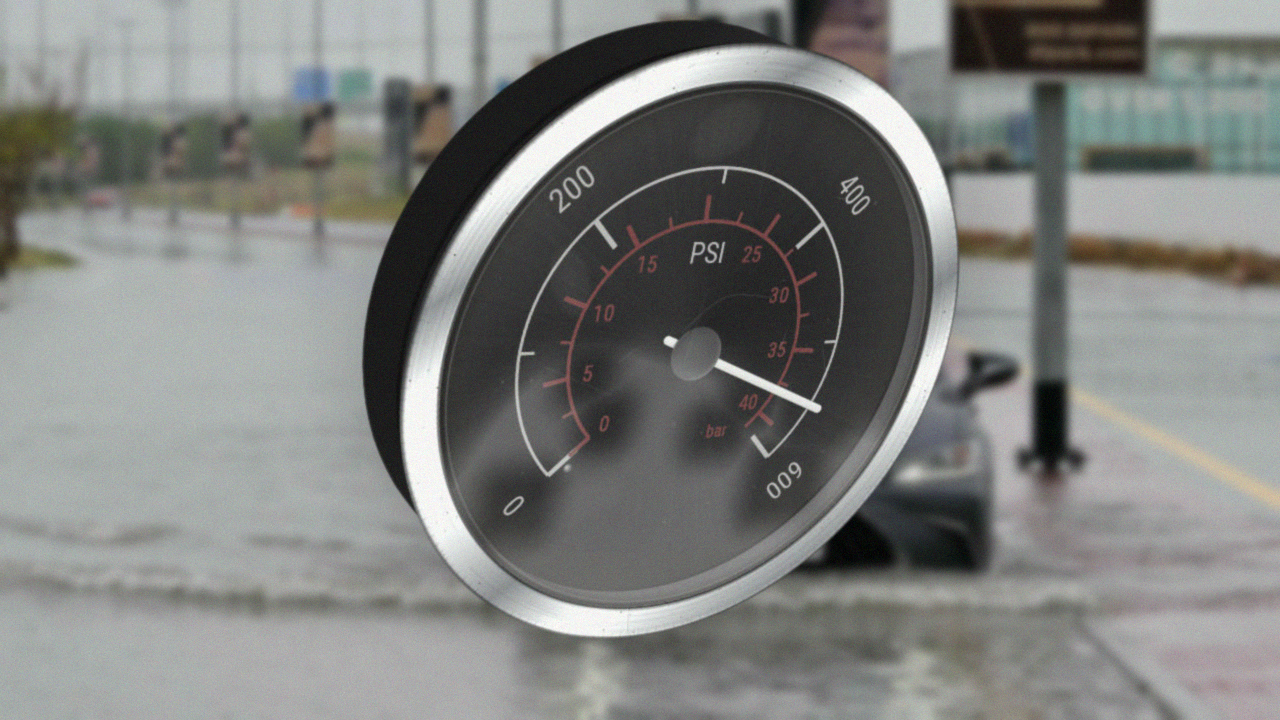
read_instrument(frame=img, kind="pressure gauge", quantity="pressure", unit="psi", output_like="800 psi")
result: 550 psi
